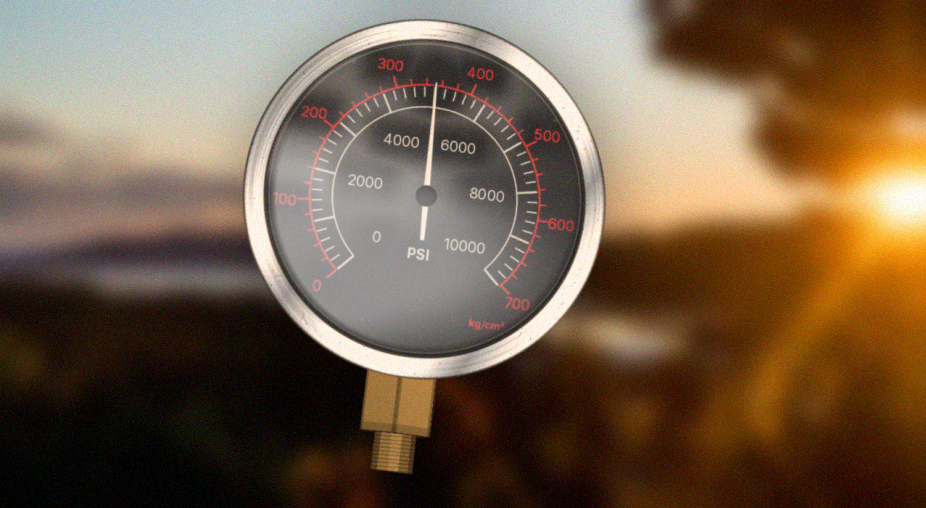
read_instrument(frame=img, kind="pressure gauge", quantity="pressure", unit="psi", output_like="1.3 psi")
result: 5000 psi
